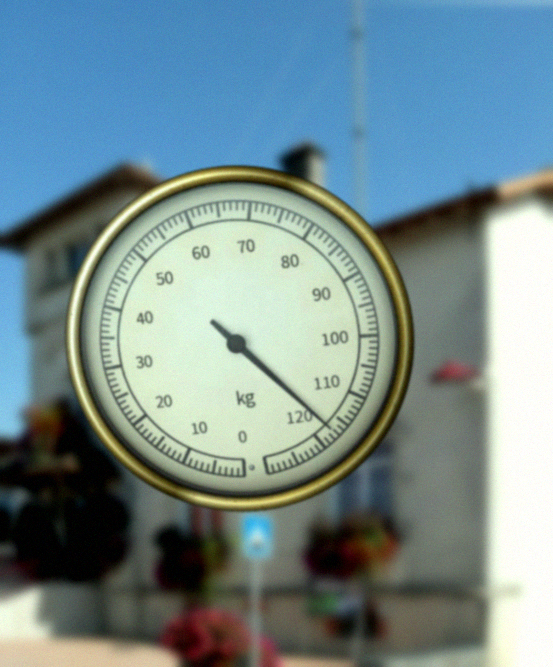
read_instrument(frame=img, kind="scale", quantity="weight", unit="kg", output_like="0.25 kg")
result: 117 kg
